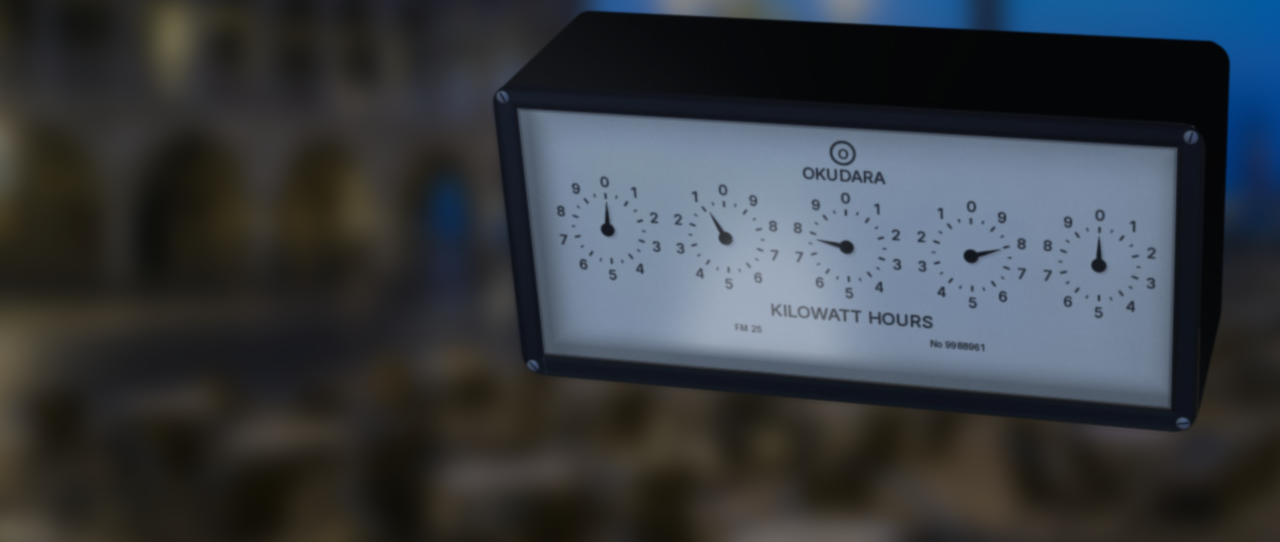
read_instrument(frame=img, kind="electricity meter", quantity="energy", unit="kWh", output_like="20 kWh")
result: 780 kWh
